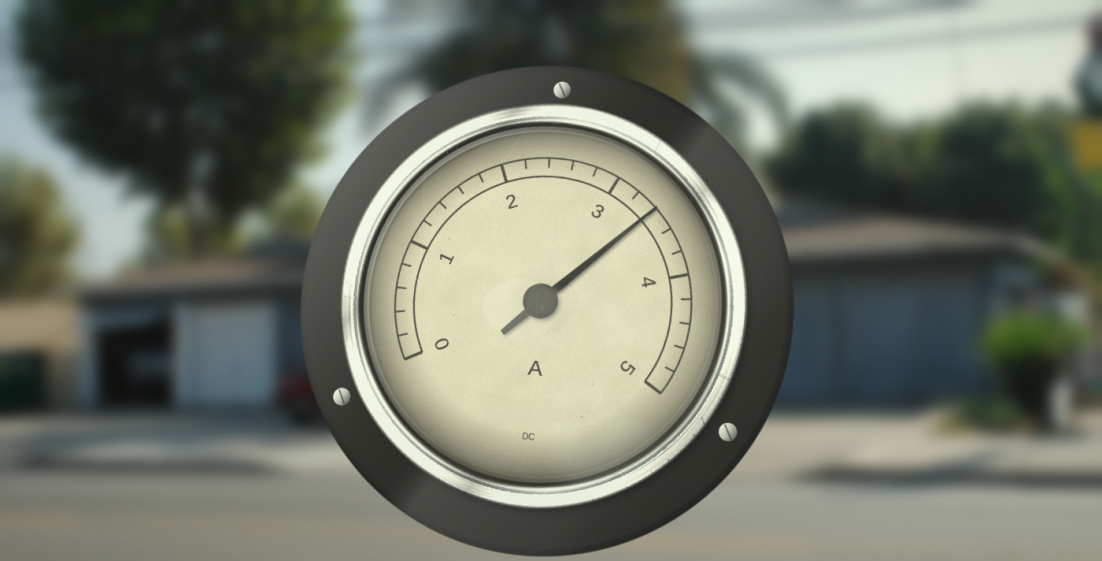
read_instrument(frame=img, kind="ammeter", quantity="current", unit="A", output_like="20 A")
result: 3.4 A
